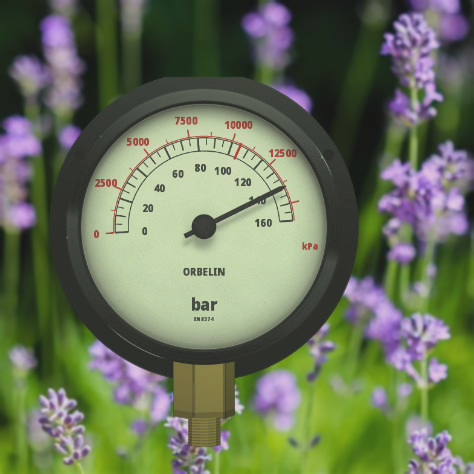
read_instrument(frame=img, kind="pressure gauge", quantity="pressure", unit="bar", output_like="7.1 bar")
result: 140 bar
